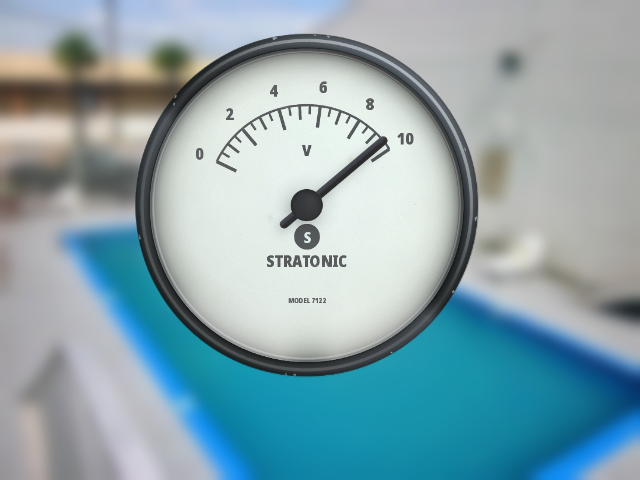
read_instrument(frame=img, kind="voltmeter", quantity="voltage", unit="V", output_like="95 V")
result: 9.5 V
